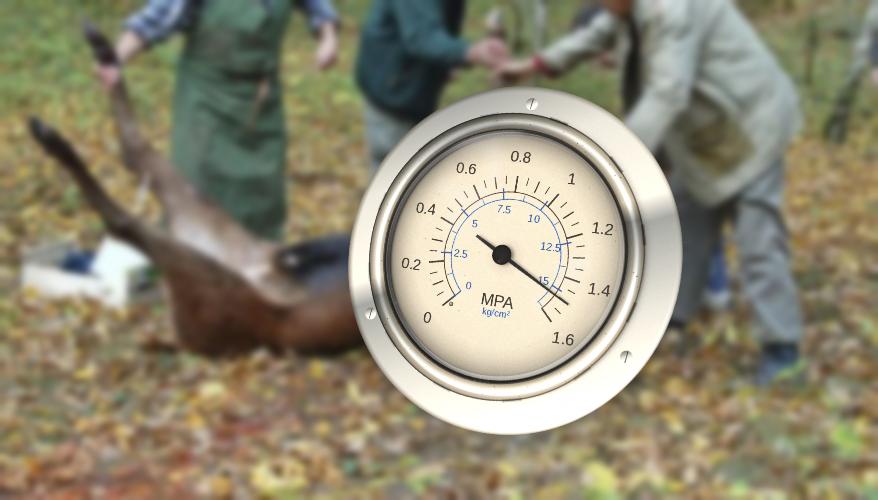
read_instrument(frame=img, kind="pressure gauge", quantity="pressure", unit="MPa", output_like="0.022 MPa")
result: 1.5 MPa
